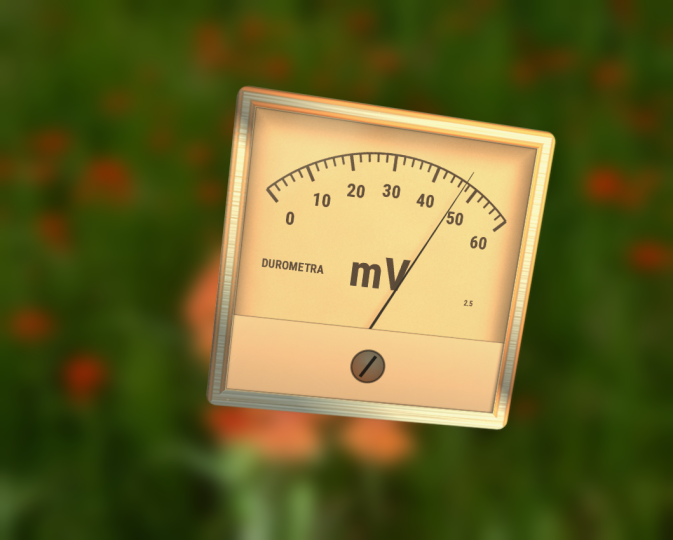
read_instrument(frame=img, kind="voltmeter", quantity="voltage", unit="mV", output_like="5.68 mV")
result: 47 mV
